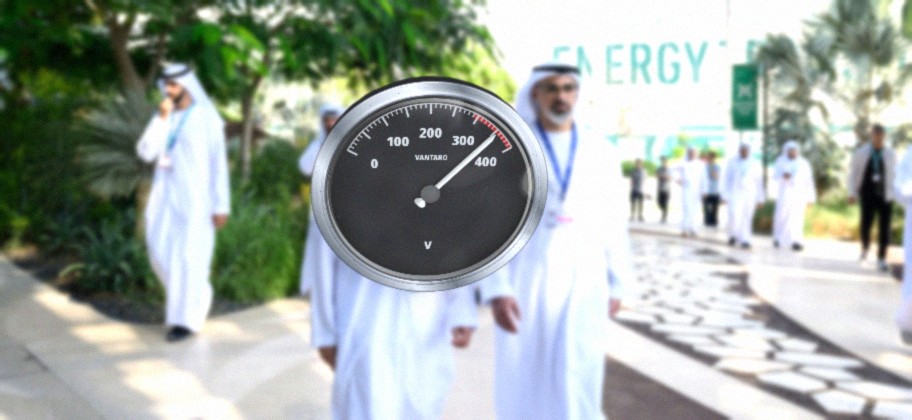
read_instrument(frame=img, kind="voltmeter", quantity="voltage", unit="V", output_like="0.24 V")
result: 350 V
